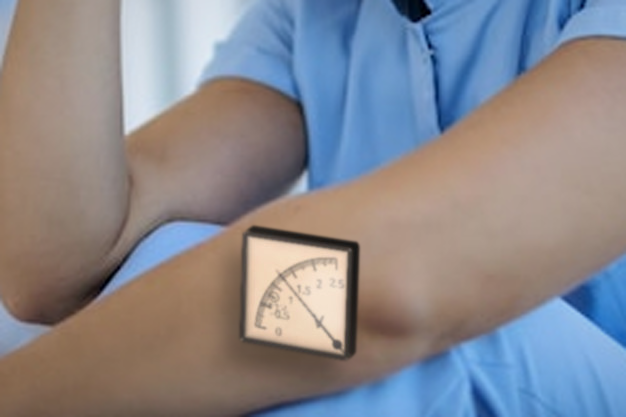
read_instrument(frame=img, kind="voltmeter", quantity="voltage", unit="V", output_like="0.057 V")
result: 1.25 V
